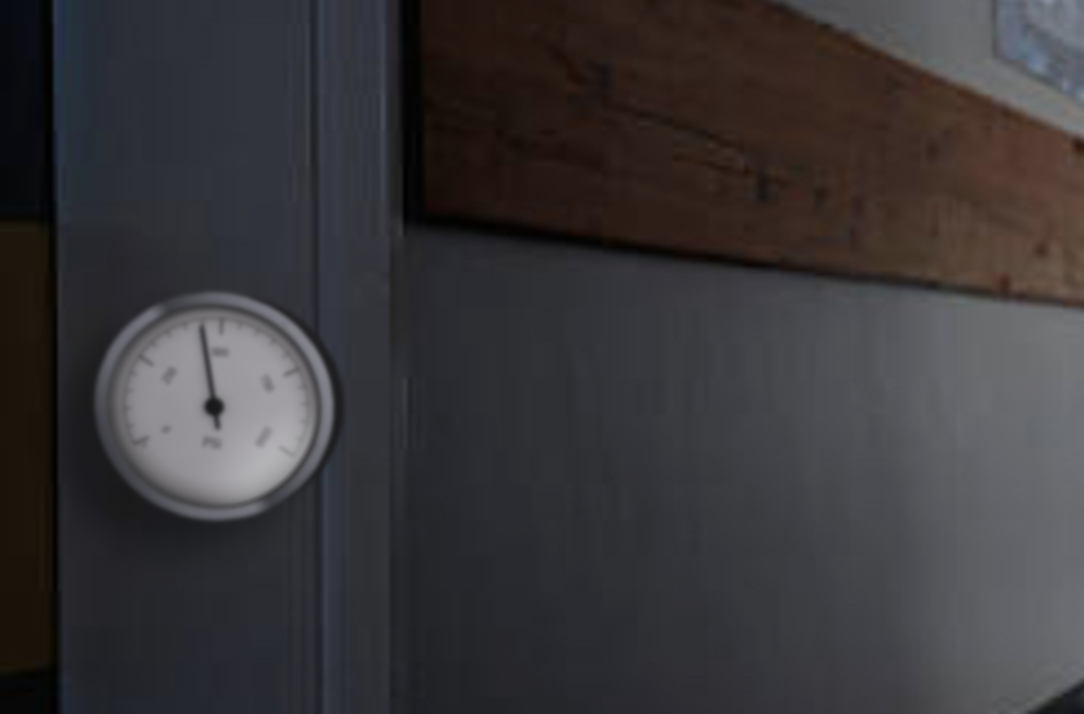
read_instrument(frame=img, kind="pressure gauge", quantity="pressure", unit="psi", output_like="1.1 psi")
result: 450 psi
